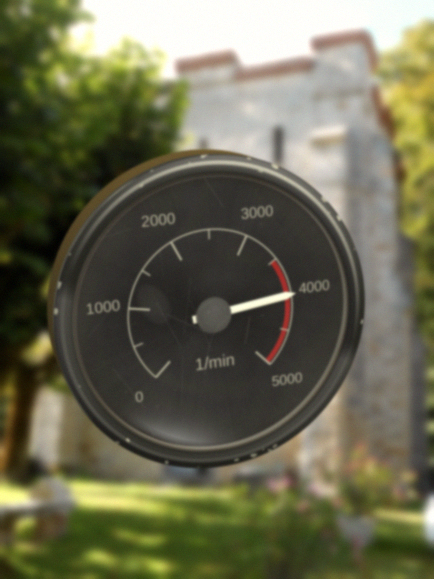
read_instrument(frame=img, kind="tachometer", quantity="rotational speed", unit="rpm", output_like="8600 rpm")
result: 4000 rpm
